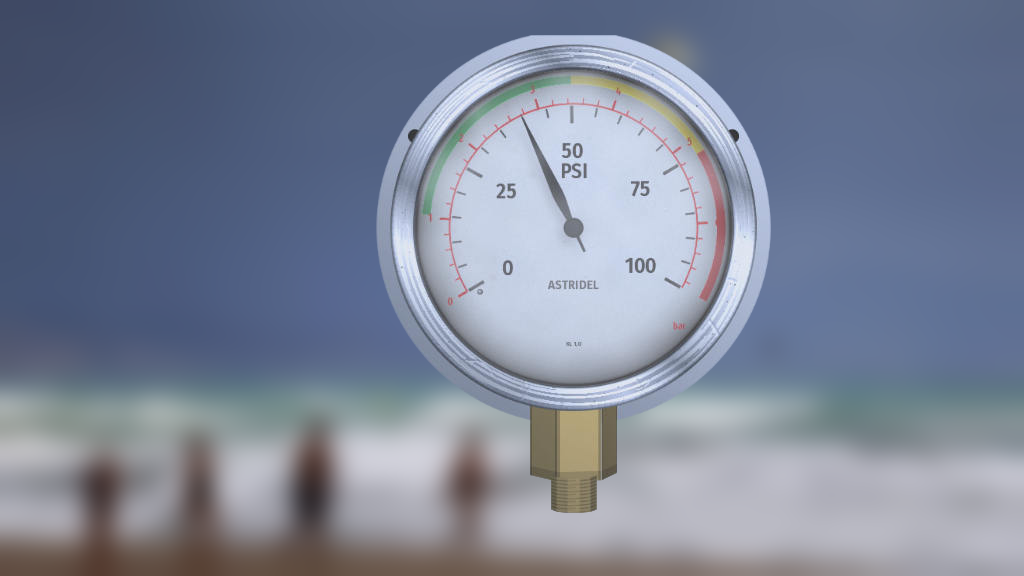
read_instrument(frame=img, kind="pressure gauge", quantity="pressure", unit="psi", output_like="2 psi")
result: 40 psi
